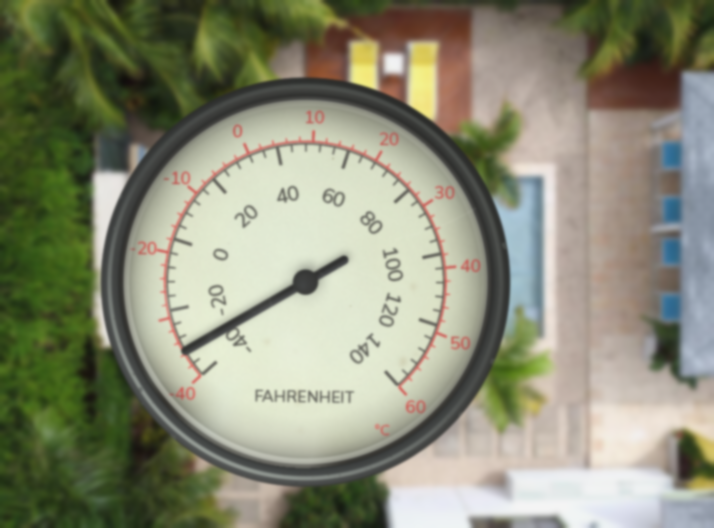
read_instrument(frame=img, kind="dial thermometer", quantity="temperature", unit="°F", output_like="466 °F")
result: -32 °F
